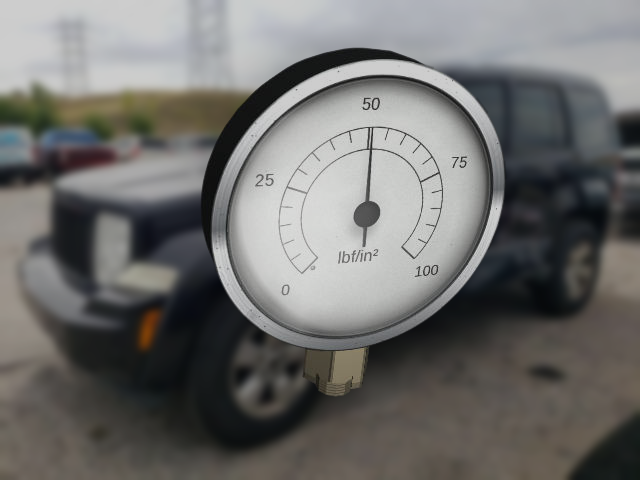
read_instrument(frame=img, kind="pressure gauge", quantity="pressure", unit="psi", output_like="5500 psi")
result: 50 psi
